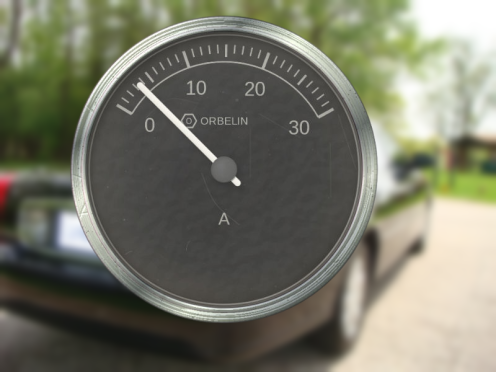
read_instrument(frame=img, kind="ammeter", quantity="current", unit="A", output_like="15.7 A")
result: 3.5 A
